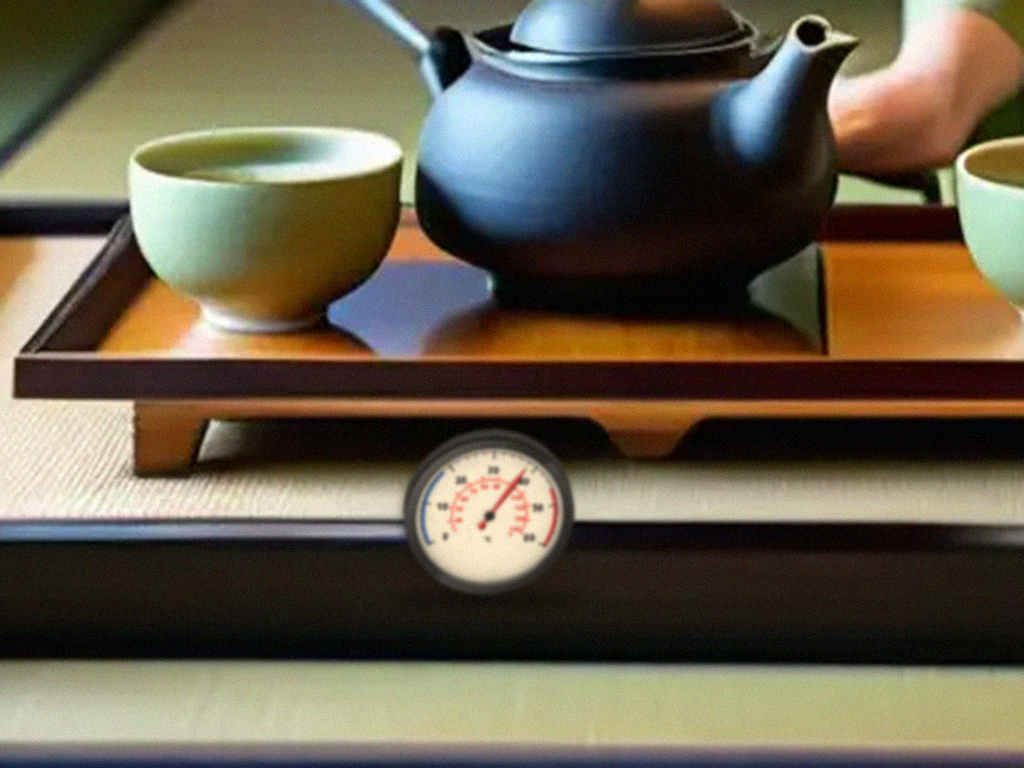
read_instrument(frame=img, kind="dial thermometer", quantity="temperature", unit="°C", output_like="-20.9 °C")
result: 38 °C
